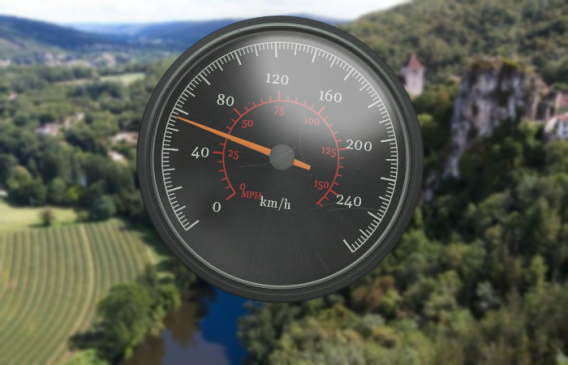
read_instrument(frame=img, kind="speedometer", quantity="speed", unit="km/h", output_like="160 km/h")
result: 56 km/h
